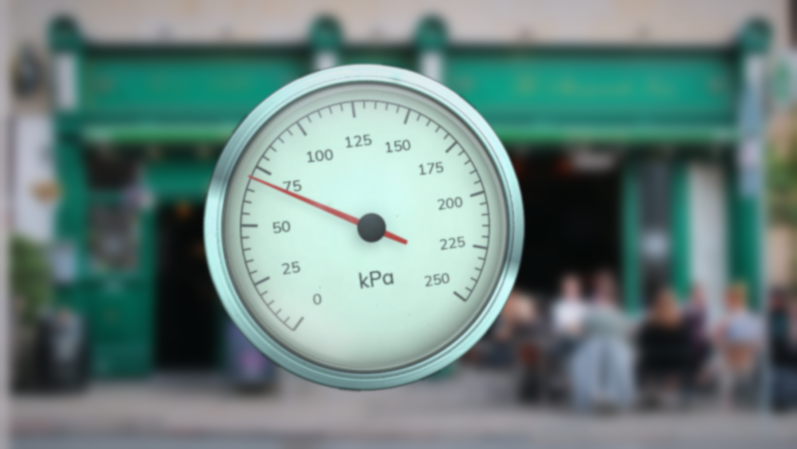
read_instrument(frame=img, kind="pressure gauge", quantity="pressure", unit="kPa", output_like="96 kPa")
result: 70 kPa
